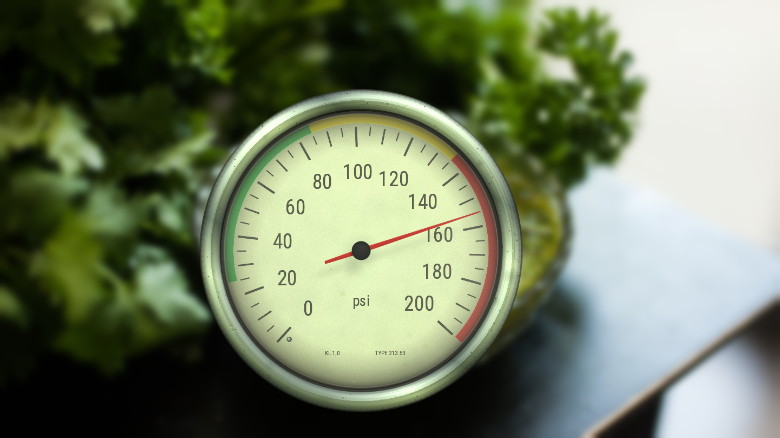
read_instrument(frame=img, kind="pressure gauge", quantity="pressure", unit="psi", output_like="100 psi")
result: 155 psi
